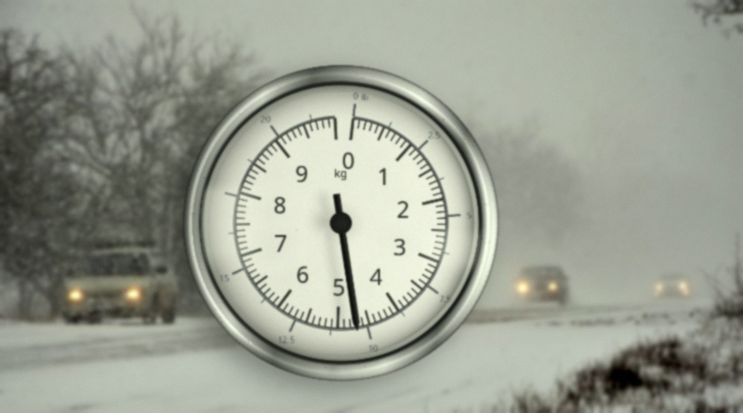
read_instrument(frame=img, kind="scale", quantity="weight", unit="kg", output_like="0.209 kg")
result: 4.7 kg
